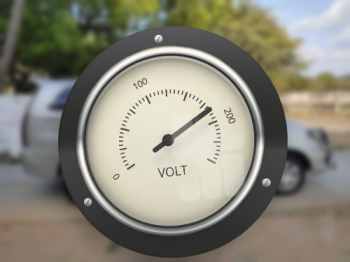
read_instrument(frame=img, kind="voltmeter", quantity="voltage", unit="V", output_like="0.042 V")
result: 185 V
